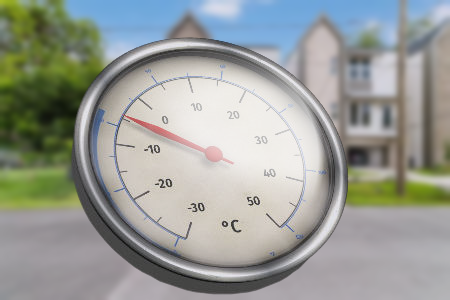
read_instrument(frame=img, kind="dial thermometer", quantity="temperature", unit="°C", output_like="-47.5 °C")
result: -5 °C
